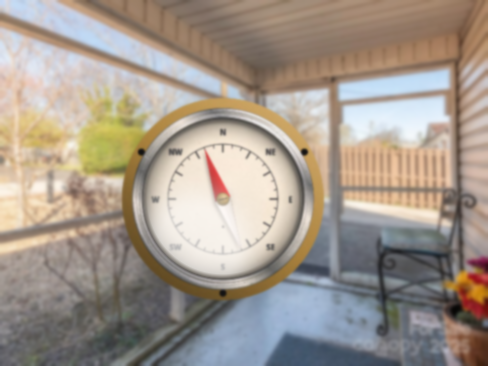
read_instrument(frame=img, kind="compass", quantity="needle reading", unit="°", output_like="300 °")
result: 340 °
